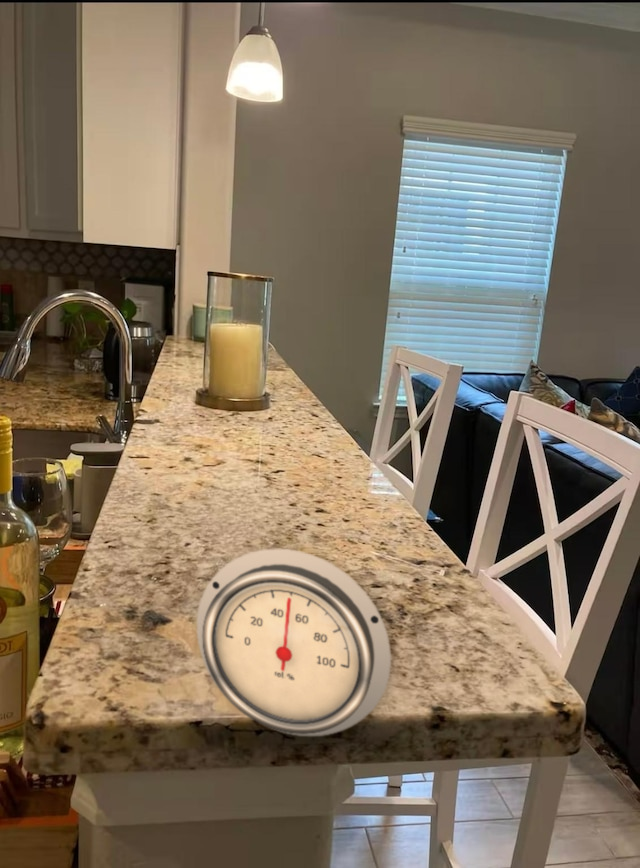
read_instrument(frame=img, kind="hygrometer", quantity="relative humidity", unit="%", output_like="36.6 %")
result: 50 %
